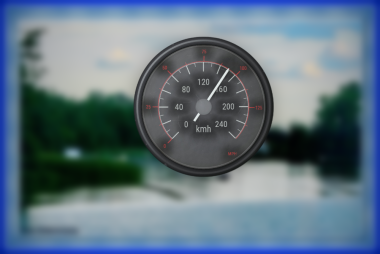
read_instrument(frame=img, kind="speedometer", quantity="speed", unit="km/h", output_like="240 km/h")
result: 150 km/h
